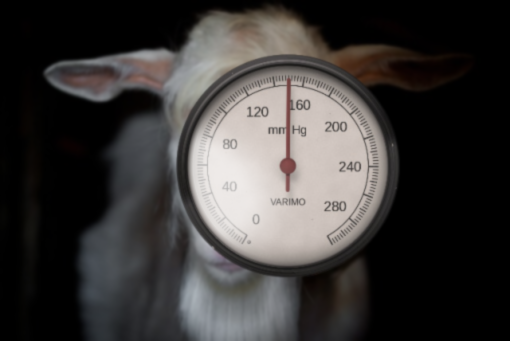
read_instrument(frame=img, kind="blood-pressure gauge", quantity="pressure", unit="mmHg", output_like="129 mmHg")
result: 150 mmHg
